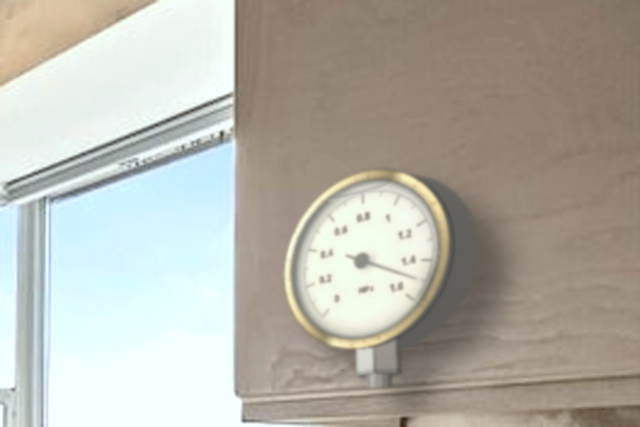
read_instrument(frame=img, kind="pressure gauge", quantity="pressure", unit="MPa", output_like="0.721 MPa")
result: 1.5 MPa
